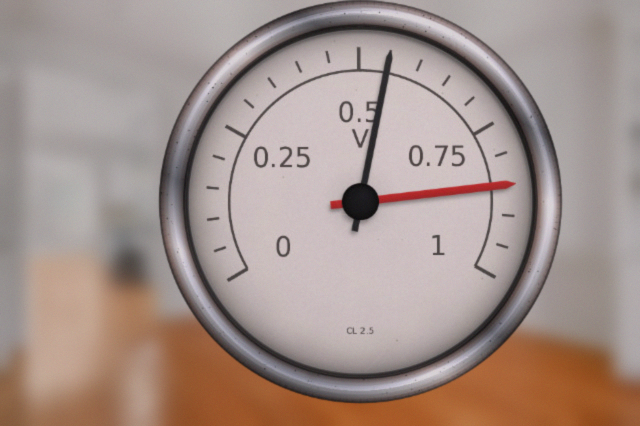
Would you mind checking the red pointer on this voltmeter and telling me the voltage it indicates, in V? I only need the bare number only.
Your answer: 0.85
